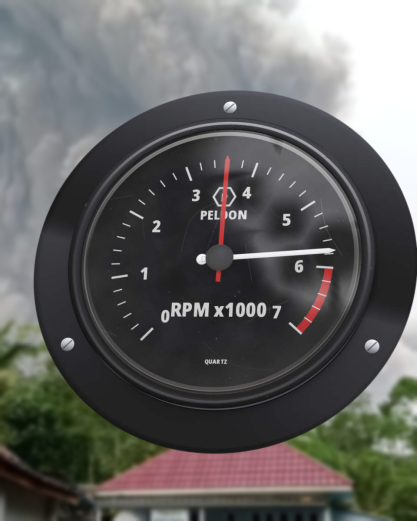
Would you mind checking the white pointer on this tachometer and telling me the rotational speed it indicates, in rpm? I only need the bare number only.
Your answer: 5800
